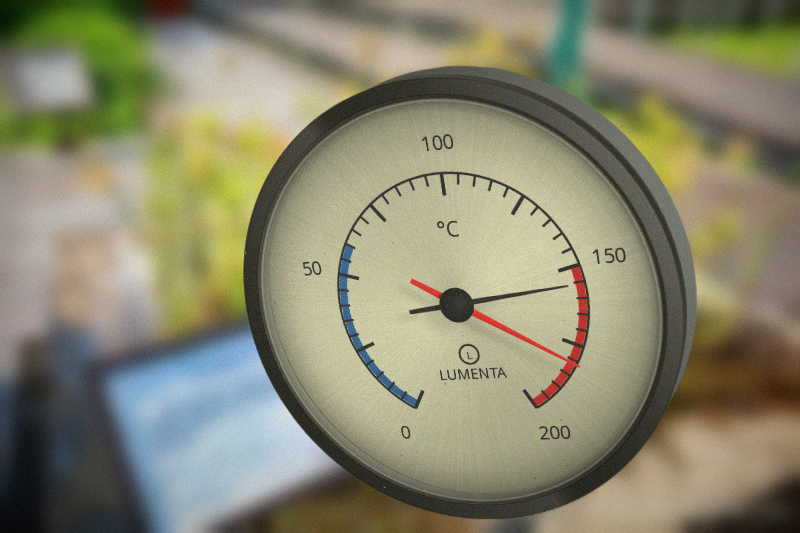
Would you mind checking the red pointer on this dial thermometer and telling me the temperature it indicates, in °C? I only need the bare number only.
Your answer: 180
